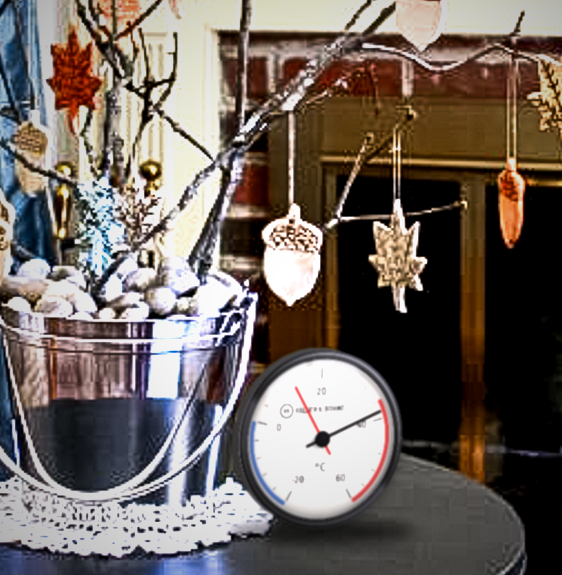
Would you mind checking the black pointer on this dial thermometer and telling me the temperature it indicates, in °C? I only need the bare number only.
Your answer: 38
